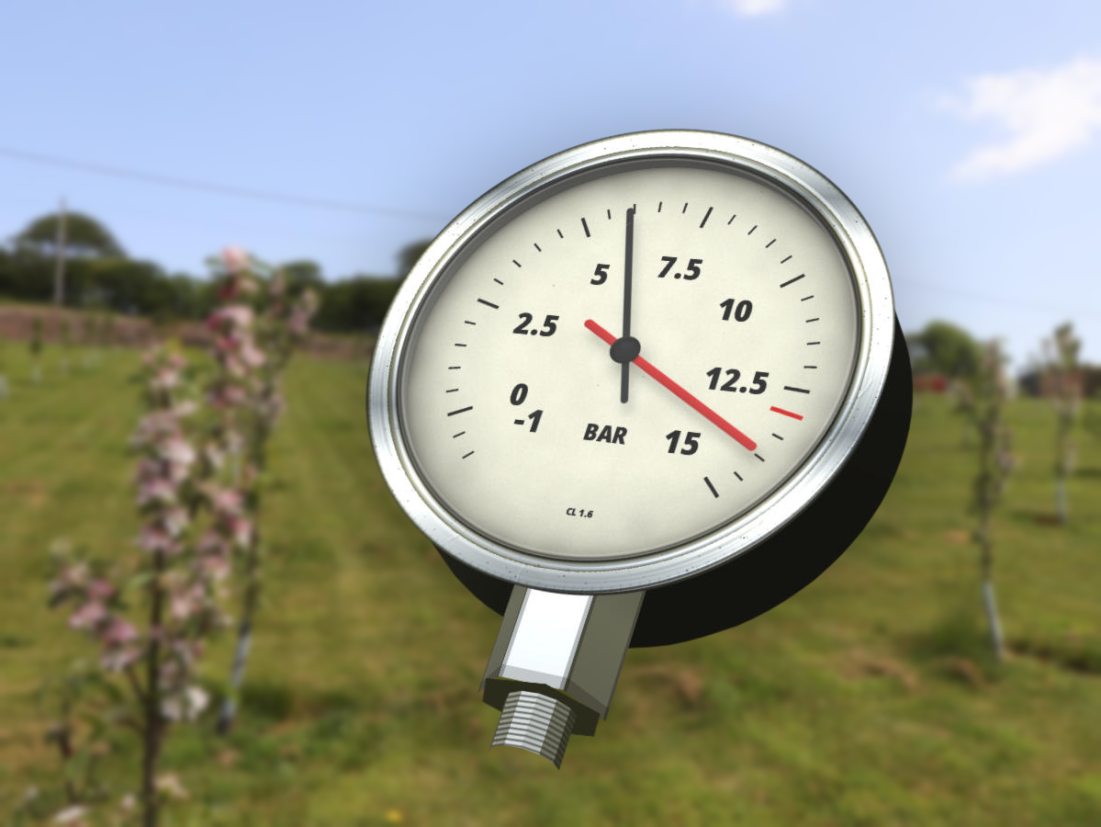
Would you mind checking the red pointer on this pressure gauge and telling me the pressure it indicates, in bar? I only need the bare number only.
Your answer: 14
